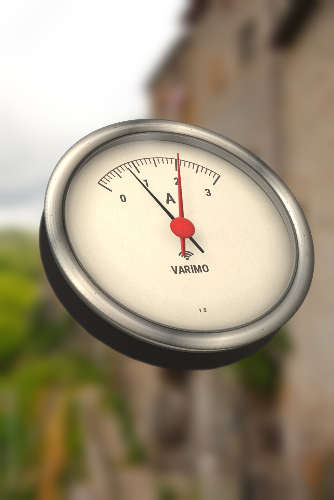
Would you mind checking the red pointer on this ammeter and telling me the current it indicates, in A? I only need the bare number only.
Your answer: 2
